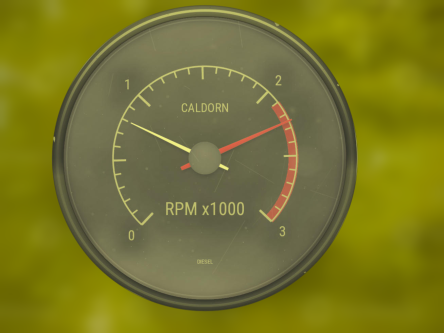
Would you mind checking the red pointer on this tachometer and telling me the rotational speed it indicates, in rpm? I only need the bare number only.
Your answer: 2250
